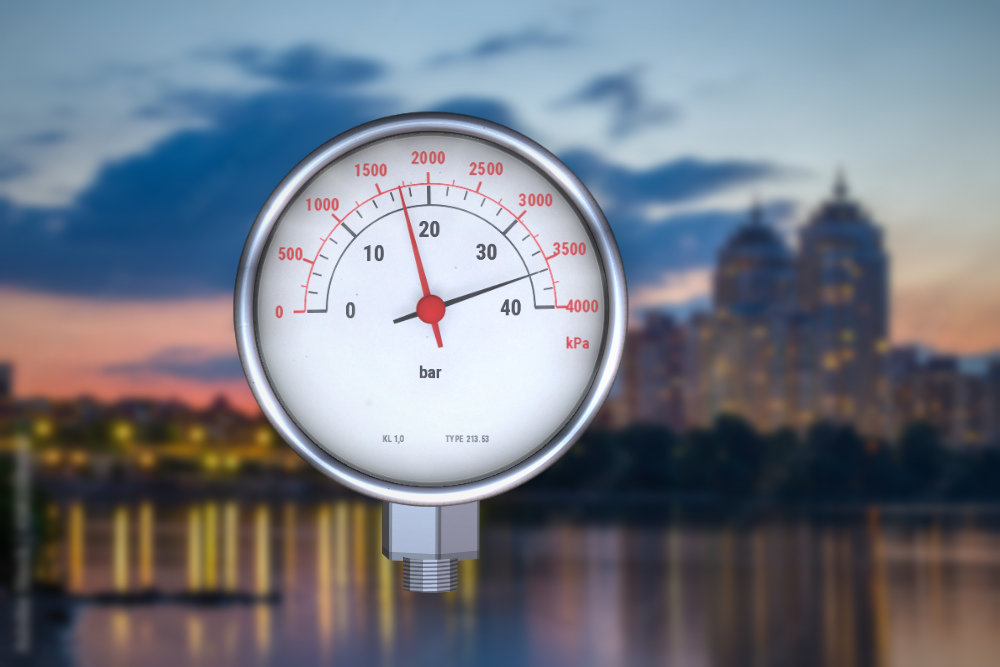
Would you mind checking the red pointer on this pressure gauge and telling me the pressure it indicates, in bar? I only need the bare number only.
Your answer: 17
